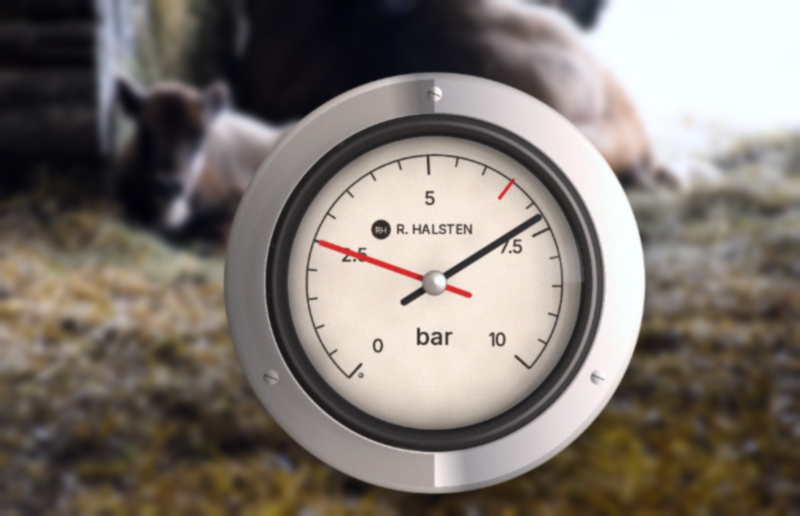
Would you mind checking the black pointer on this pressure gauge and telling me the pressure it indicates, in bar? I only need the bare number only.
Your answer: 7.25
